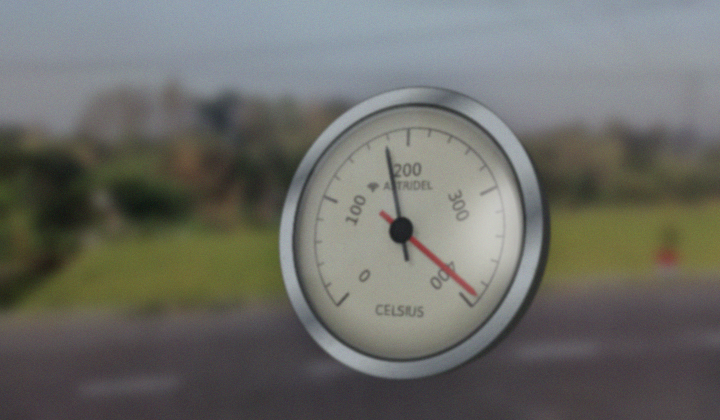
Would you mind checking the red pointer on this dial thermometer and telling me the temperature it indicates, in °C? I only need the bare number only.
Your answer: 390
